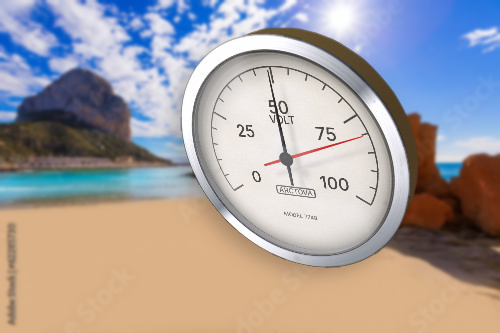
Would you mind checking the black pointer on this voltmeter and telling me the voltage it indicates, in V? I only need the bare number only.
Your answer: 50
